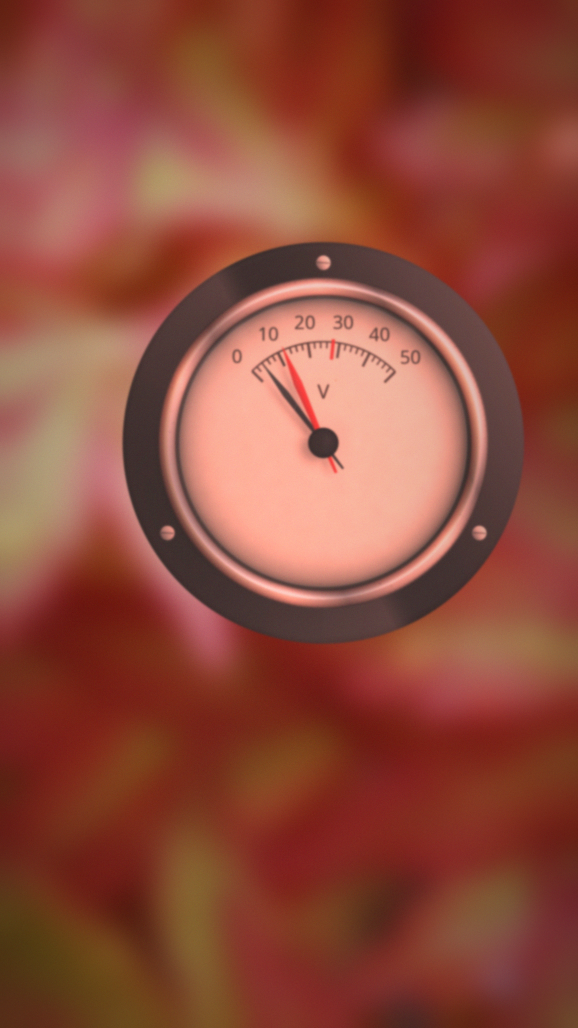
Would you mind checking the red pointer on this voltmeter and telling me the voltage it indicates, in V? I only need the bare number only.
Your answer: 12
